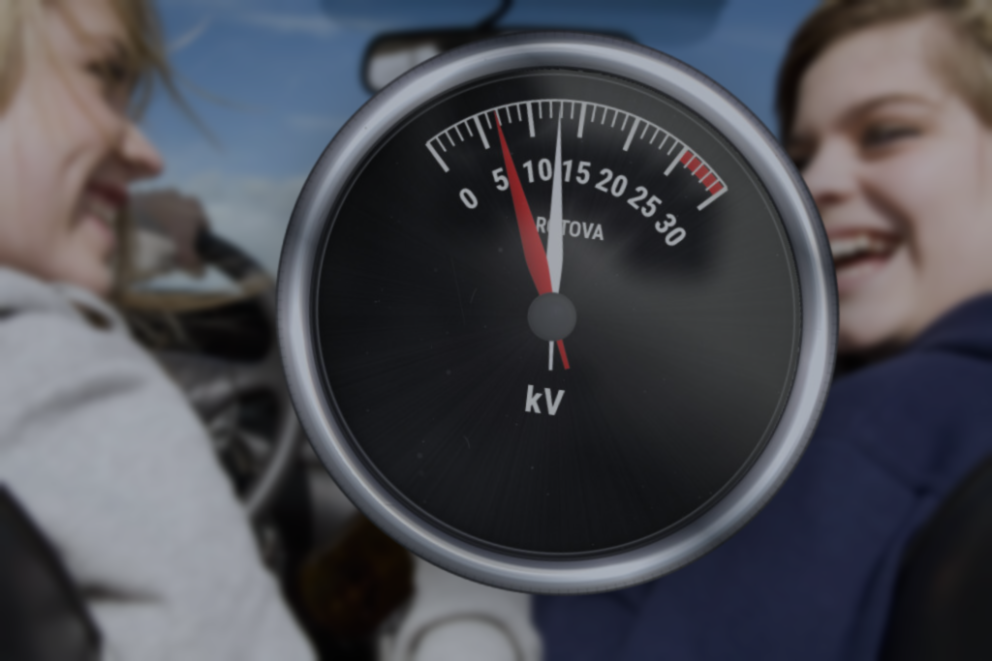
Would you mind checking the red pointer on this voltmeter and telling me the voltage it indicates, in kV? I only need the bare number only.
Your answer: 7
